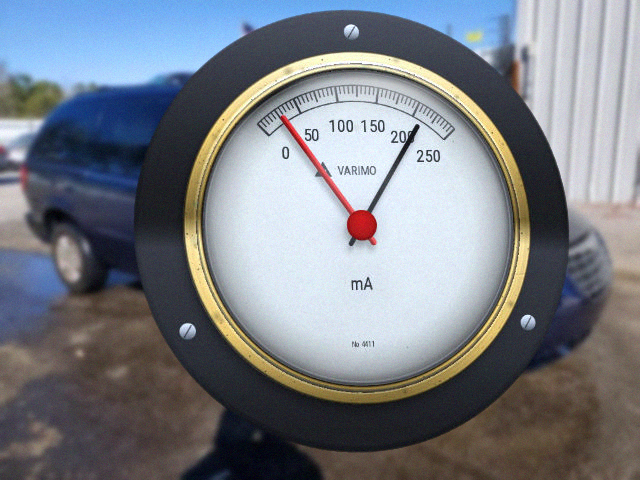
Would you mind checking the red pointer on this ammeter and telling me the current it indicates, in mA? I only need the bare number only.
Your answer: 25
